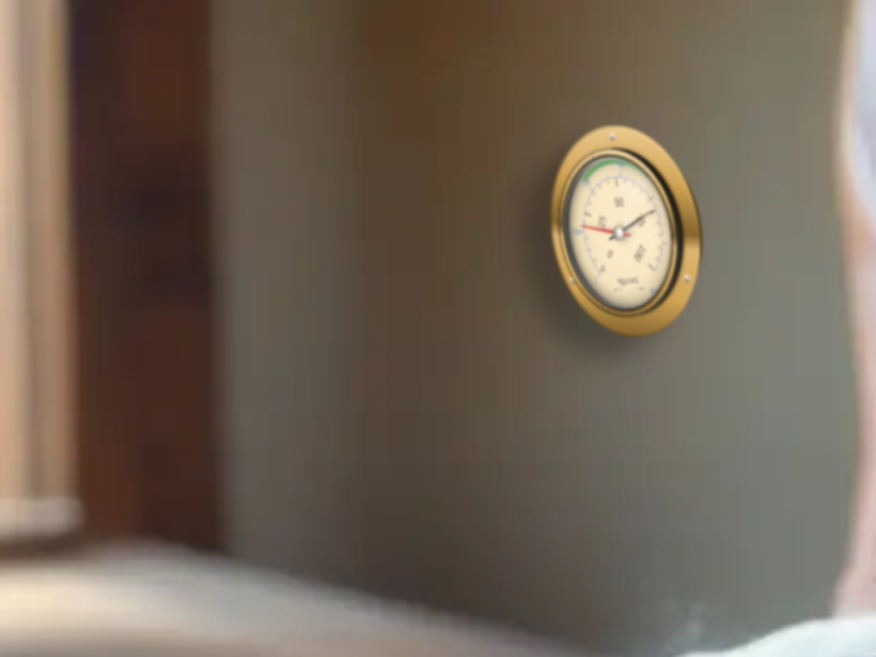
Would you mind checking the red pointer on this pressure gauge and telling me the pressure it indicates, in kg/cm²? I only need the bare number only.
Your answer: 20
